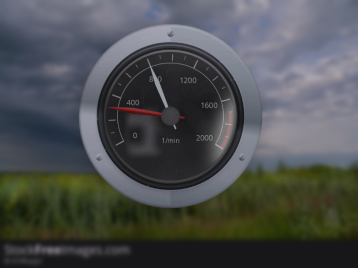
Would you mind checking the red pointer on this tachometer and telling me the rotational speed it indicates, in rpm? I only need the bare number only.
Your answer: 300
